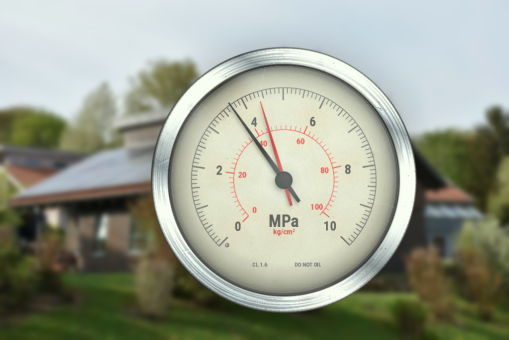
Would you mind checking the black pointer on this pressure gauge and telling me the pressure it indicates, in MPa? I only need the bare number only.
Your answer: 3.7
